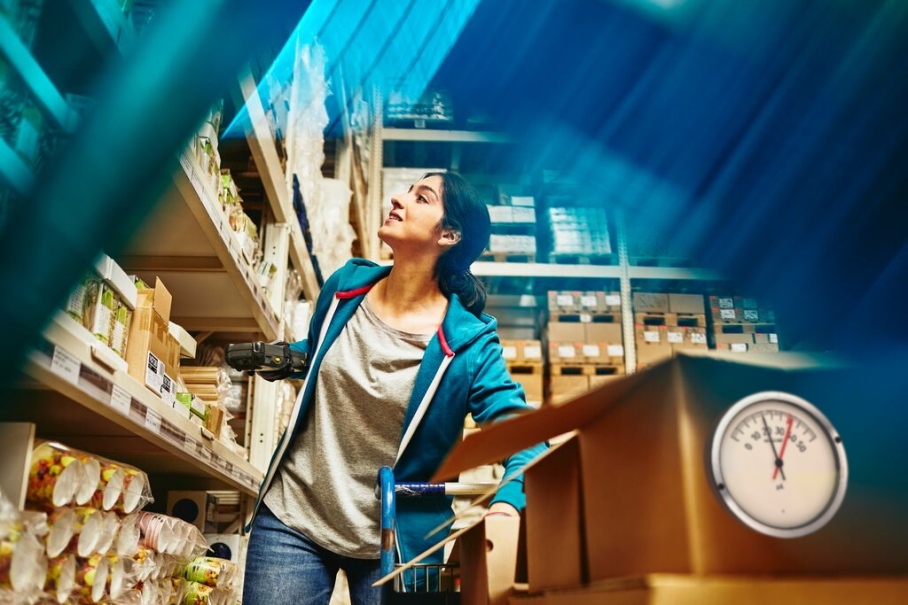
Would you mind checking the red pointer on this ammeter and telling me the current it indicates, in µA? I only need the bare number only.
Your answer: 35
